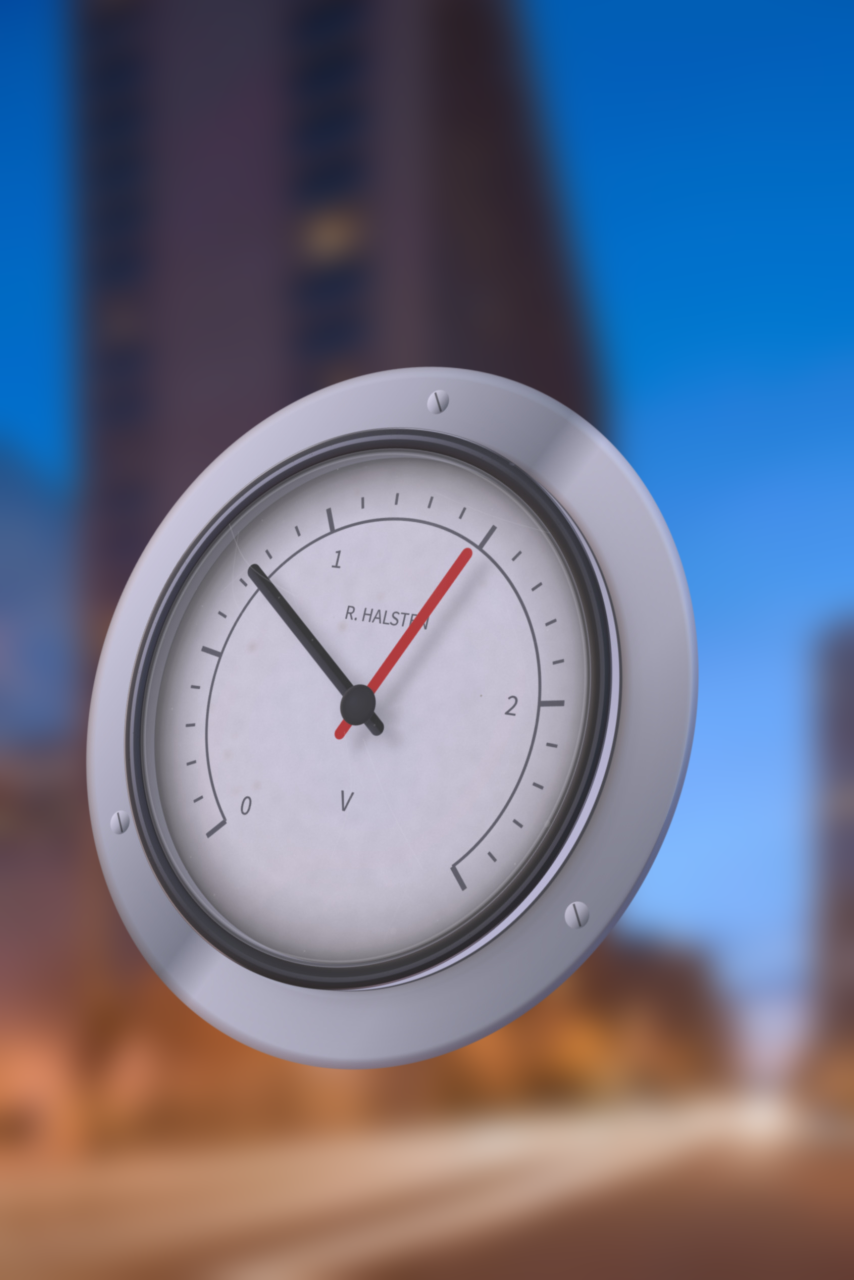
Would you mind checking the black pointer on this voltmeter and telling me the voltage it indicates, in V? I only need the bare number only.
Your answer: 0.75
